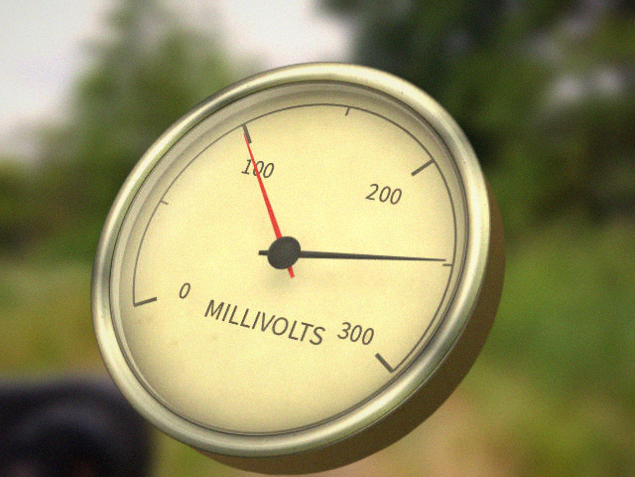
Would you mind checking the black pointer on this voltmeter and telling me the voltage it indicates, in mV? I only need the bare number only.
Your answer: 250
